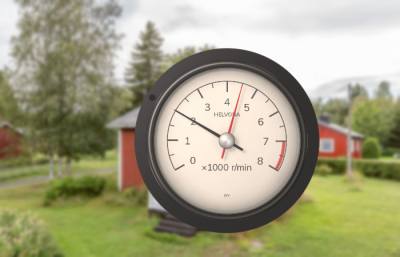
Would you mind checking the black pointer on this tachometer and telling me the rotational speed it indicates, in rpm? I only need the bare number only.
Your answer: 2000
